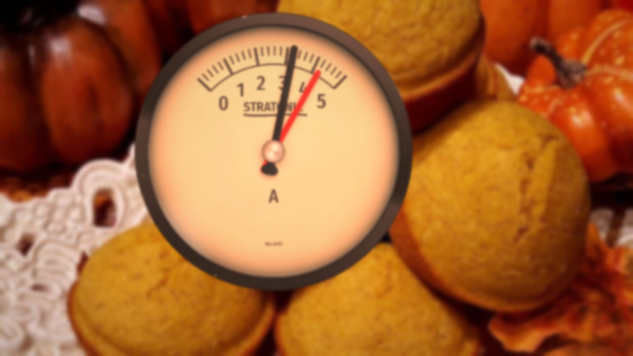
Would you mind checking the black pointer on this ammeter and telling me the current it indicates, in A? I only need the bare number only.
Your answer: 3.2
